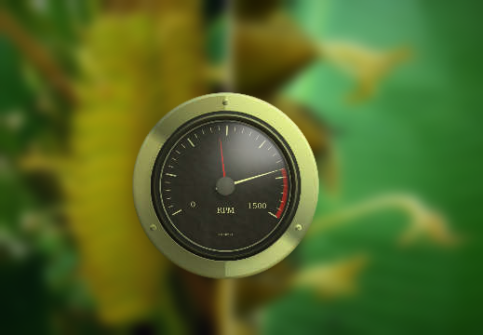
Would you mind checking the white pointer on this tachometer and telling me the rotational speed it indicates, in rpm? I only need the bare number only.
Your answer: 1200
